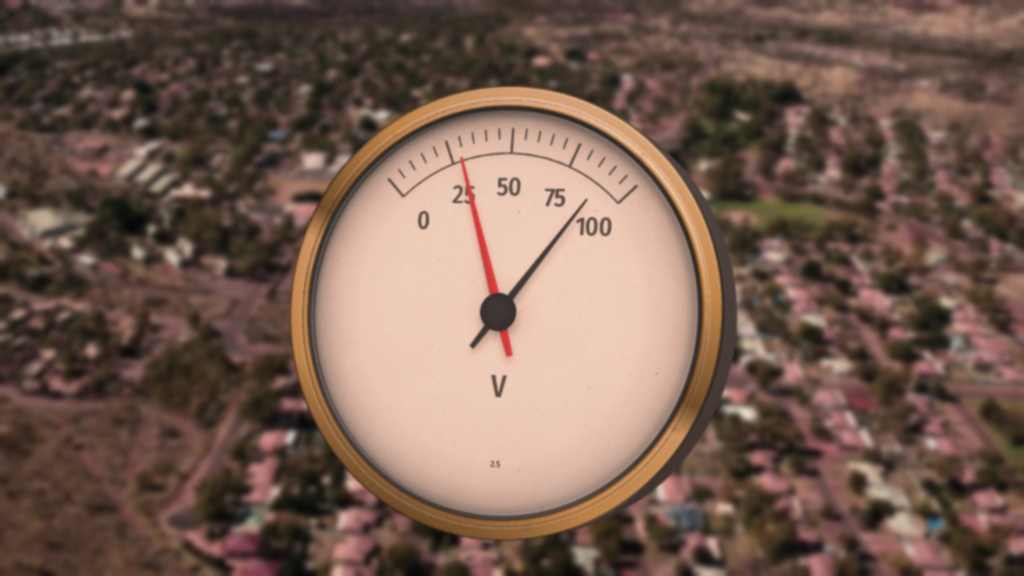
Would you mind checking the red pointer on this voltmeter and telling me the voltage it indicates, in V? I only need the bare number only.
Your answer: 30
